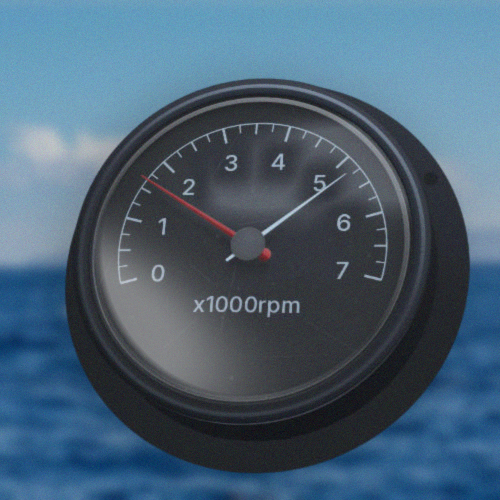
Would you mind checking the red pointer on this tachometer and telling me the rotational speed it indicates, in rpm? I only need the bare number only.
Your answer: 1625
